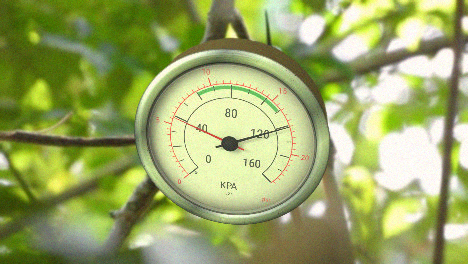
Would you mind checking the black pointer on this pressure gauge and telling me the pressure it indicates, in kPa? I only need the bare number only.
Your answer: 120
